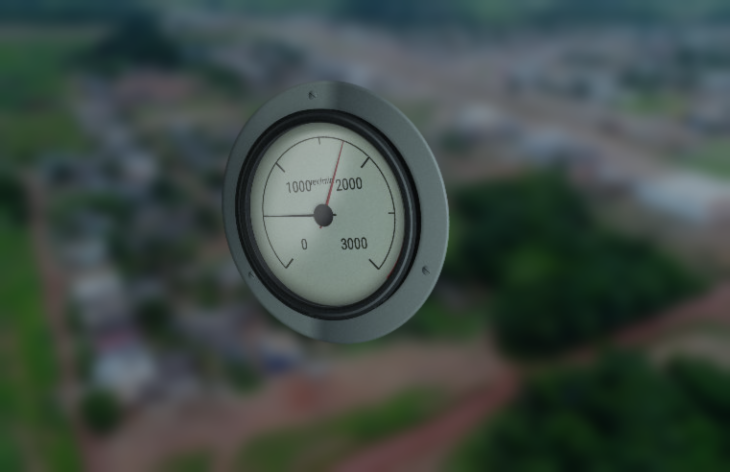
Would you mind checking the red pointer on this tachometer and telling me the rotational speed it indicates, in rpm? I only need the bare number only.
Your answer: 1750
